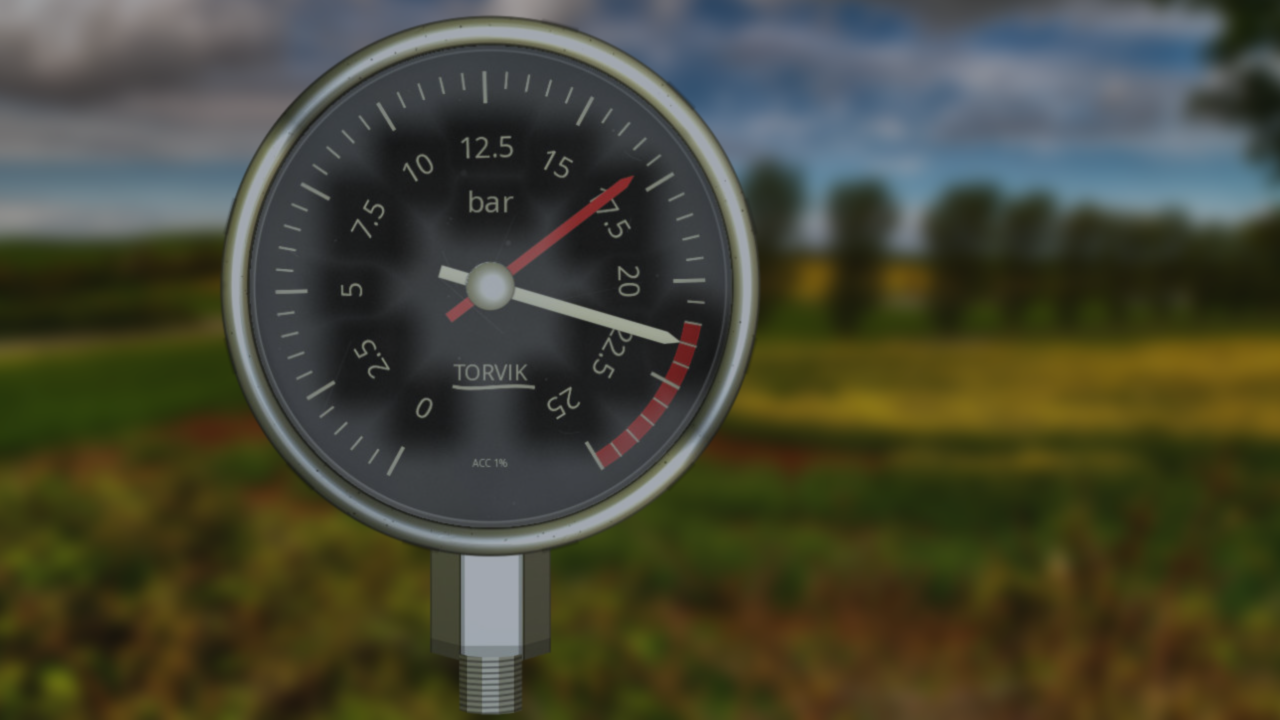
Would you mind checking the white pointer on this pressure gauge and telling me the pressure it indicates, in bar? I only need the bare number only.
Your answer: 21.5
